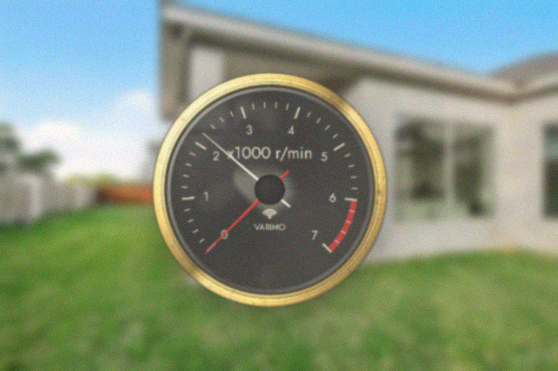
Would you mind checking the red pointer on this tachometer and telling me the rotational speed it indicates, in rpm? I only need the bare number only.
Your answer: 0
